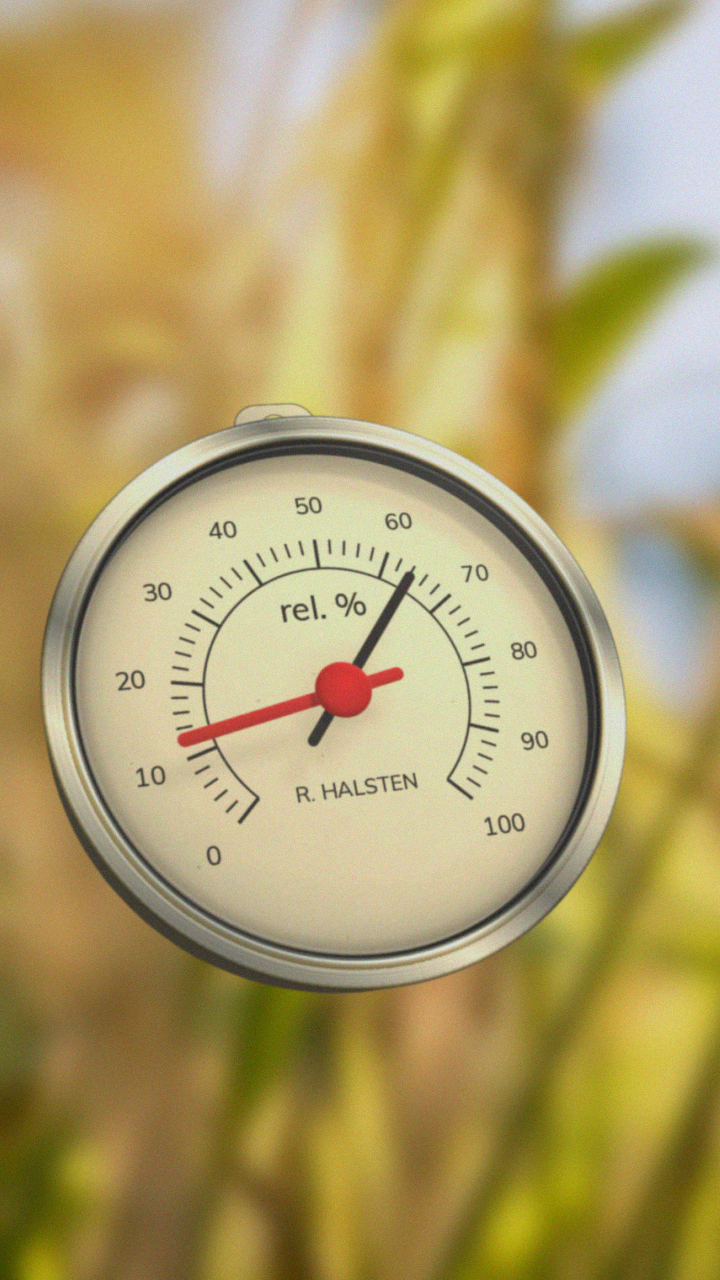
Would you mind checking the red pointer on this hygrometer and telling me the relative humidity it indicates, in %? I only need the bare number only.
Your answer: 12
